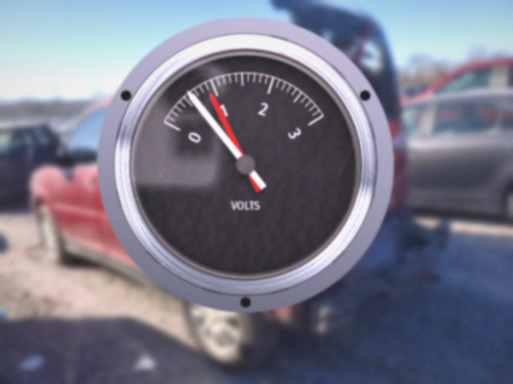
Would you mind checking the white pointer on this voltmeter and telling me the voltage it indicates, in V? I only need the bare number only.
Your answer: 0.6
